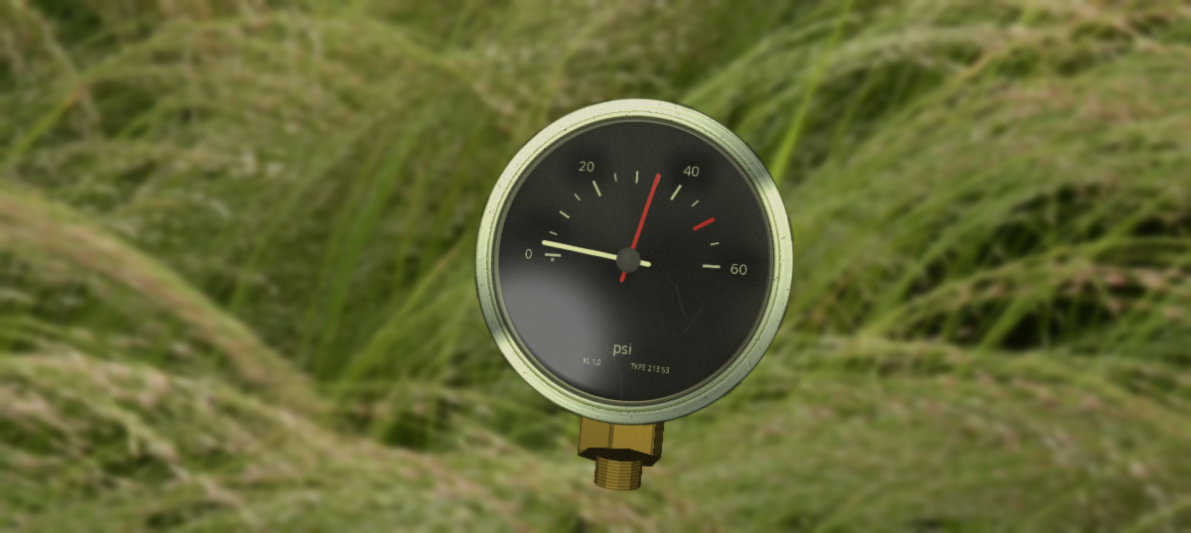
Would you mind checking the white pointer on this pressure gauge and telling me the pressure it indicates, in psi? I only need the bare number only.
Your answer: 2.5
